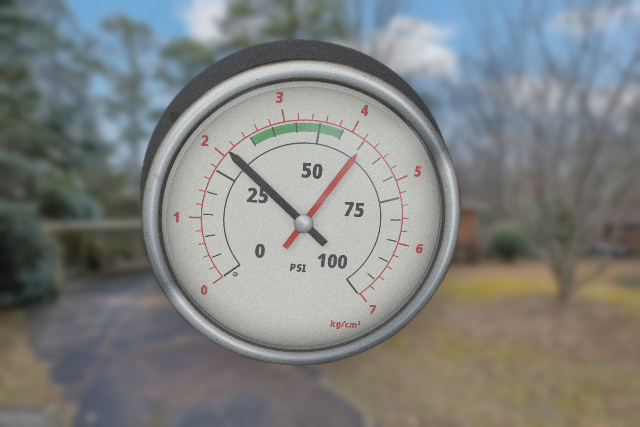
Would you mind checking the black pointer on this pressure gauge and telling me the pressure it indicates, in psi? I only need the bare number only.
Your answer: 30
